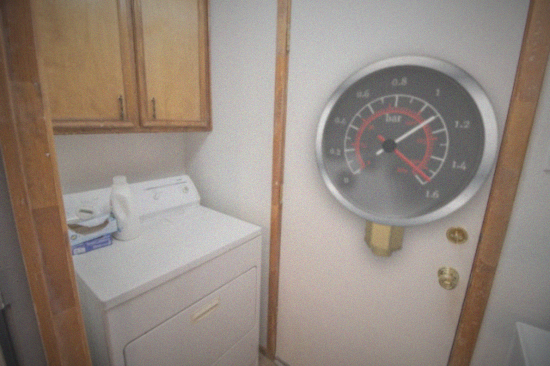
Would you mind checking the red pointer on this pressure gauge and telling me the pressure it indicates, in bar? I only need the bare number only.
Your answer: 1.55
